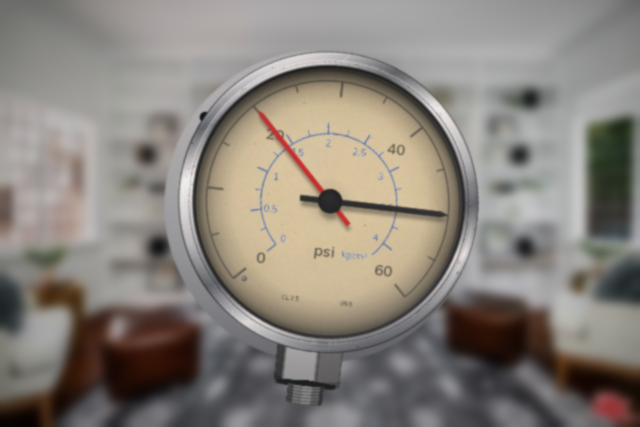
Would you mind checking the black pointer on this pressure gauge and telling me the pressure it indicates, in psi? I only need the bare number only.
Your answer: 50
